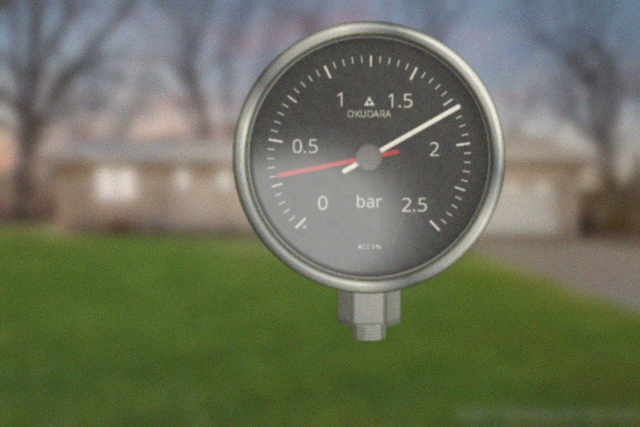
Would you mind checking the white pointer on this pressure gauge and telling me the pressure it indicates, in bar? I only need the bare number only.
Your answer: 1.8
